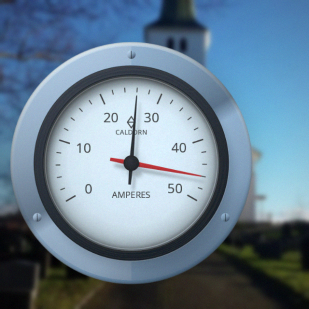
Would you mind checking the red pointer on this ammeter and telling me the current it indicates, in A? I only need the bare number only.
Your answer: 46
